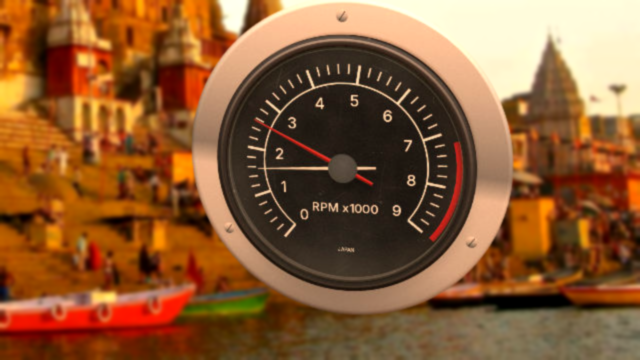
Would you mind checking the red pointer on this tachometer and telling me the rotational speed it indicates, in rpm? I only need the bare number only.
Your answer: 2600
